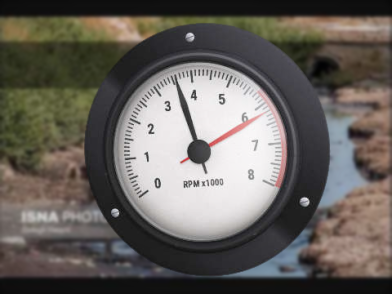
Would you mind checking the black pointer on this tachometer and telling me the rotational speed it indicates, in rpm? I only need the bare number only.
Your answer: 3600
